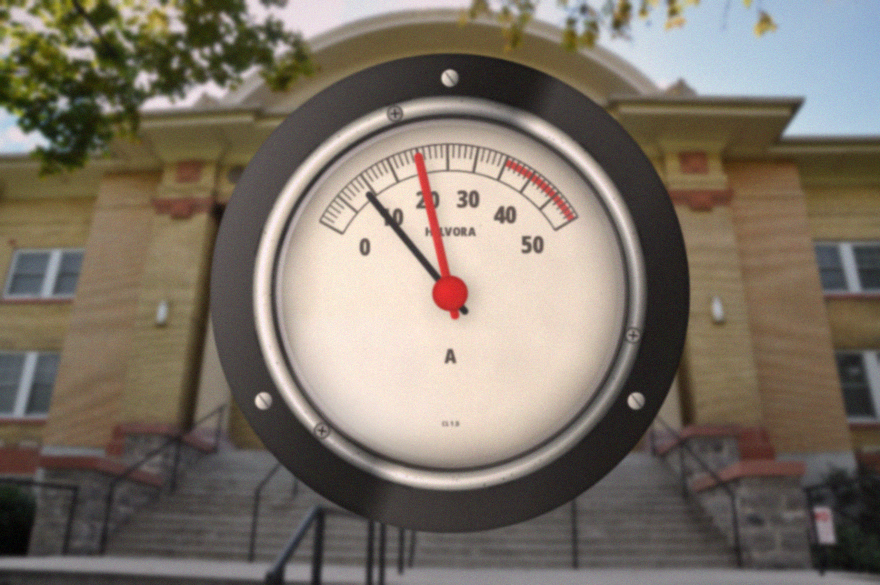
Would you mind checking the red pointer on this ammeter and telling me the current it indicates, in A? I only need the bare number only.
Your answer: 20
